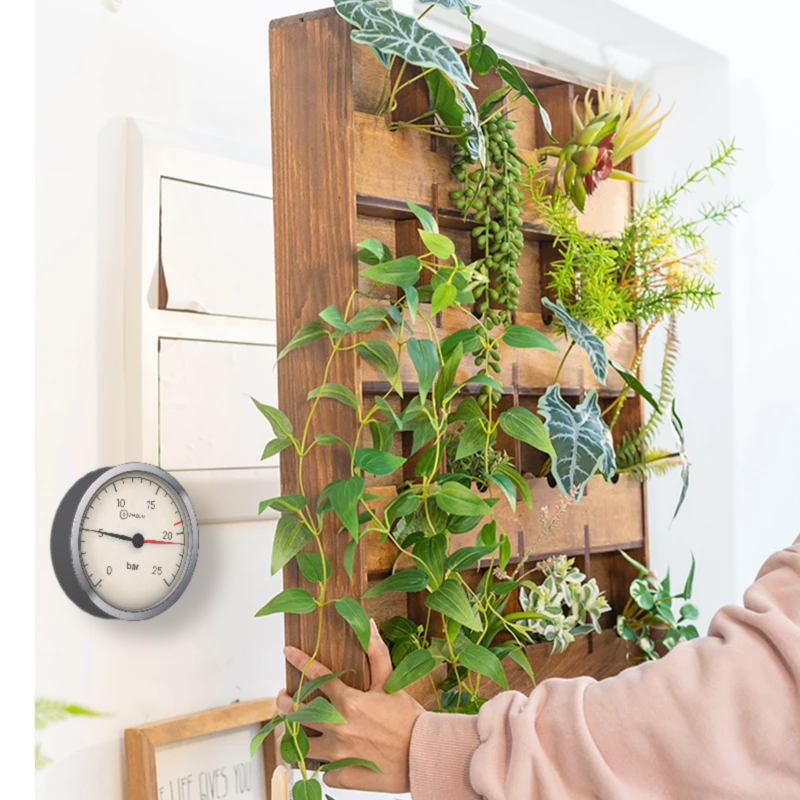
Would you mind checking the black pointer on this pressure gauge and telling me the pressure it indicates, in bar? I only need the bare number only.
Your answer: 5
